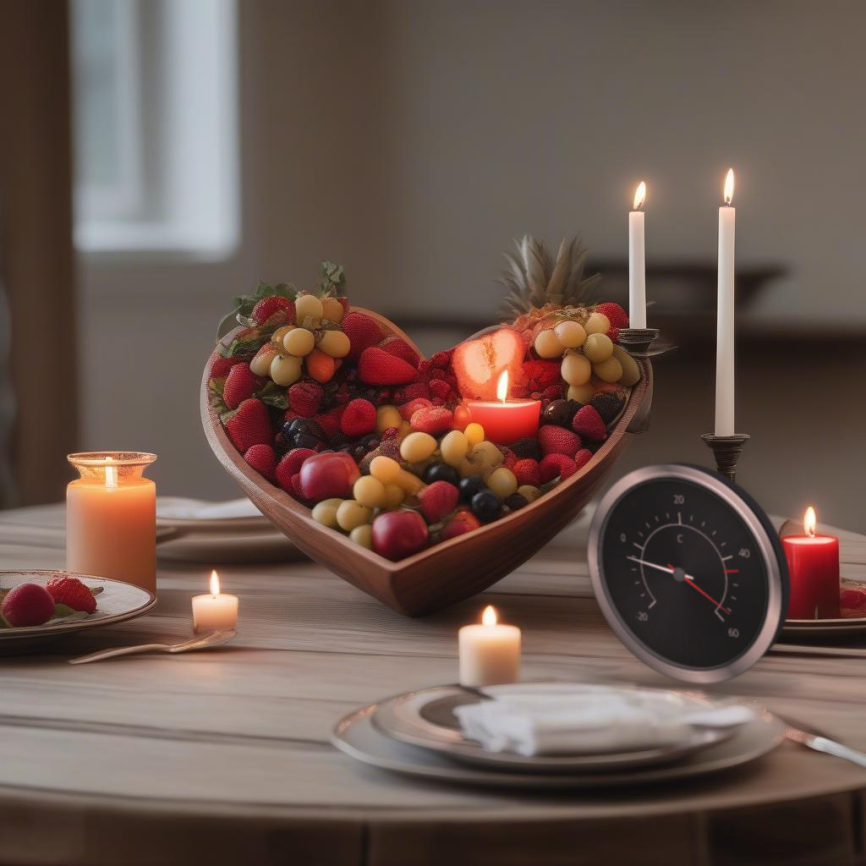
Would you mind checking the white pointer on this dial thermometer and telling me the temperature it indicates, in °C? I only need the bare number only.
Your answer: -4
